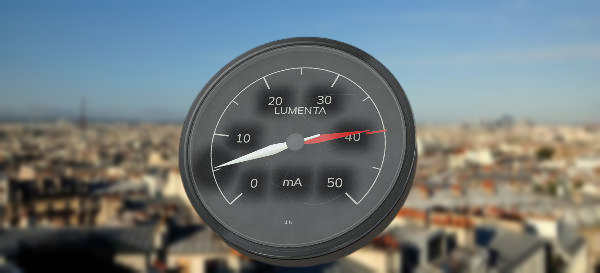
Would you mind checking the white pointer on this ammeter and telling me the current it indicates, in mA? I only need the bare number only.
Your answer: 5
